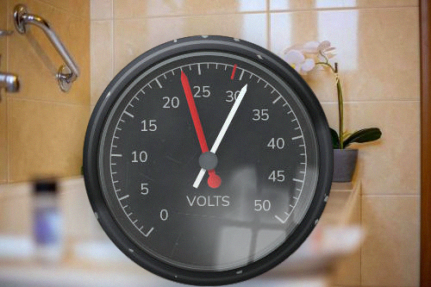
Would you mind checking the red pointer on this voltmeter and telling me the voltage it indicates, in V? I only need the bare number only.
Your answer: 23
